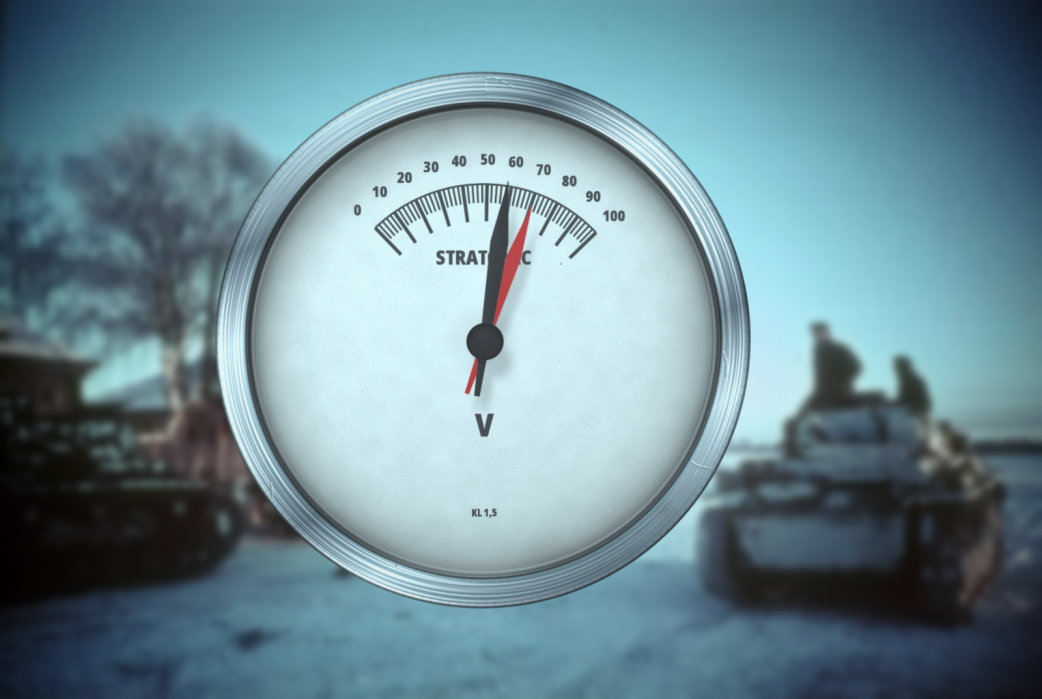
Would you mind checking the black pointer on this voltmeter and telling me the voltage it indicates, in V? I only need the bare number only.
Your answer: 58
